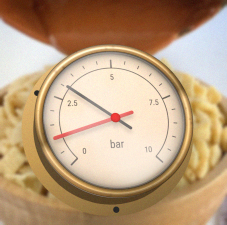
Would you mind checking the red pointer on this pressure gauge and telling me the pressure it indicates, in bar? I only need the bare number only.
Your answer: 1
